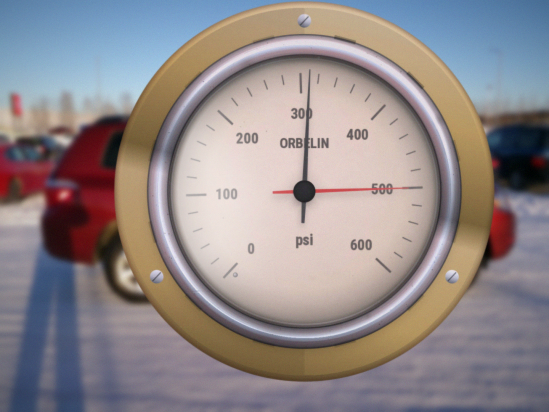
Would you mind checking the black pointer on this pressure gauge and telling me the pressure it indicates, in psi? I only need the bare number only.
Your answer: 310
